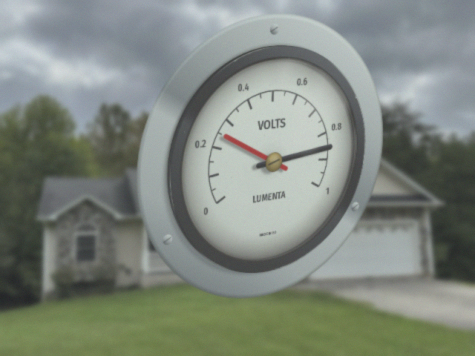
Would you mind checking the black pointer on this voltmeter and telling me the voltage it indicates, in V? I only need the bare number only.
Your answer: 0.85
